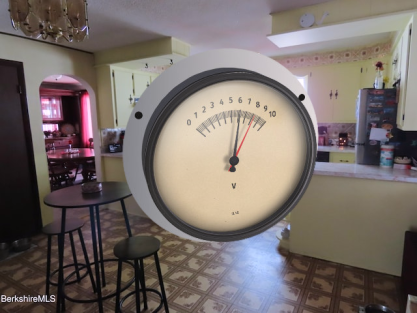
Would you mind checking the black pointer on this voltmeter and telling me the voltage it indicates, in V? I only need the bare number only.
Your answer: 6
